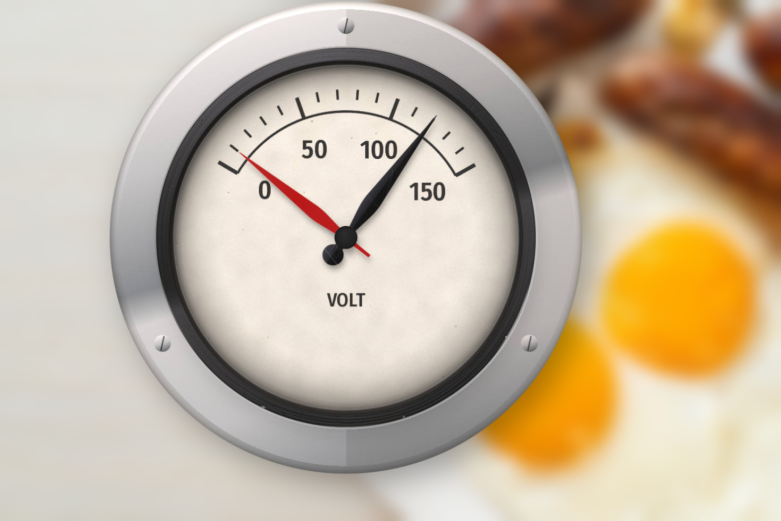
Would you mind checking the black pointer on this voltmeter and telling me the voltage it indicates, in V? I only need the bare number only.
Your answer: 120
